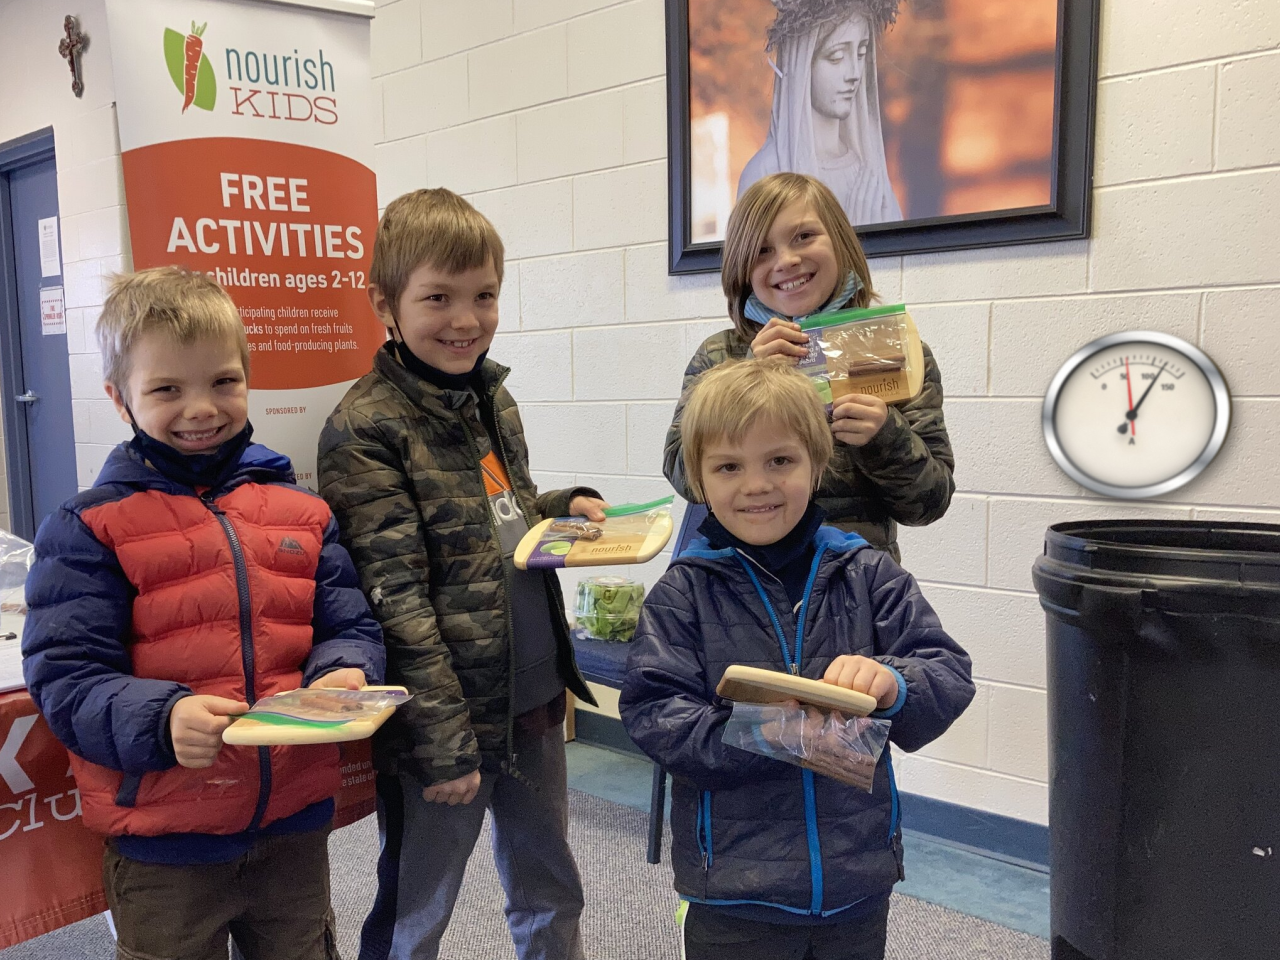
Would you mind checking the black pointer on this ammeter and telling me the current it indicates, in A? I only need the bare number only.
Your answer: 120
